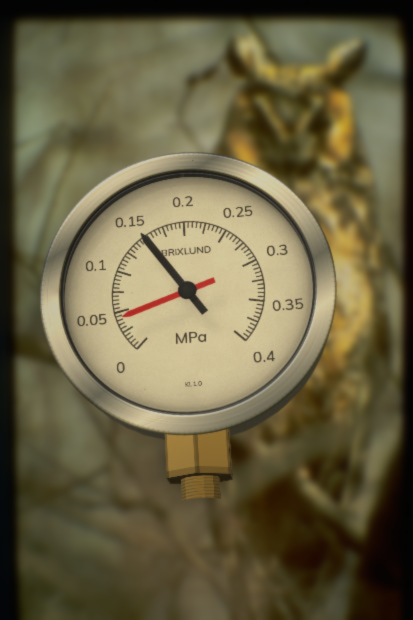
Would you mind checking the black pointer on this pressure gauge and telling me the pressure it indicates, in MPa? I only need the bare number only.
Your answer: 0.15
